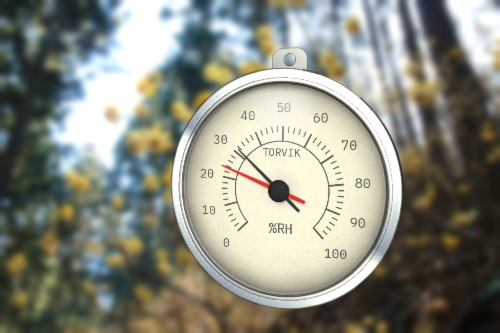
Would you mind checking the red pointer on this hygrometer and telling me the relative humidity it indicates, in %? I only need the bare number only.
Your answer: 24
